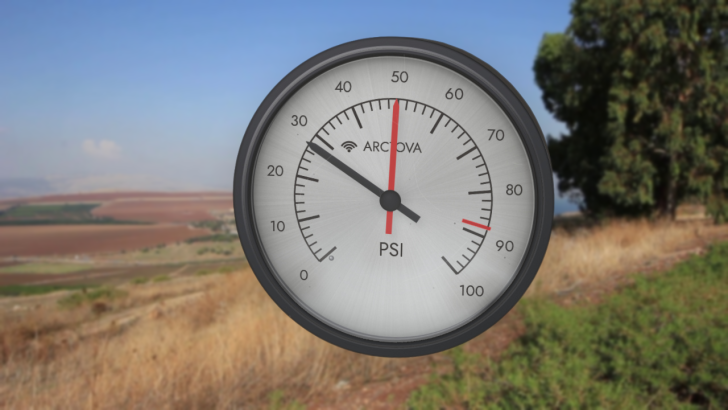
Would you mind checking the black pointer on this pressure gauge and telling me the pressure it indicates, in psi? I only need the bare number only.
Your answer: 28
